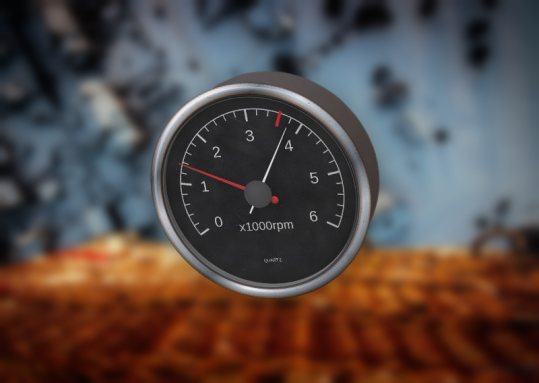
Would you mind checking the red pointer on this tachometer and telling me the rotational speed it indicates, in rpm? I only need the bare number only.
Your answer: 1400
